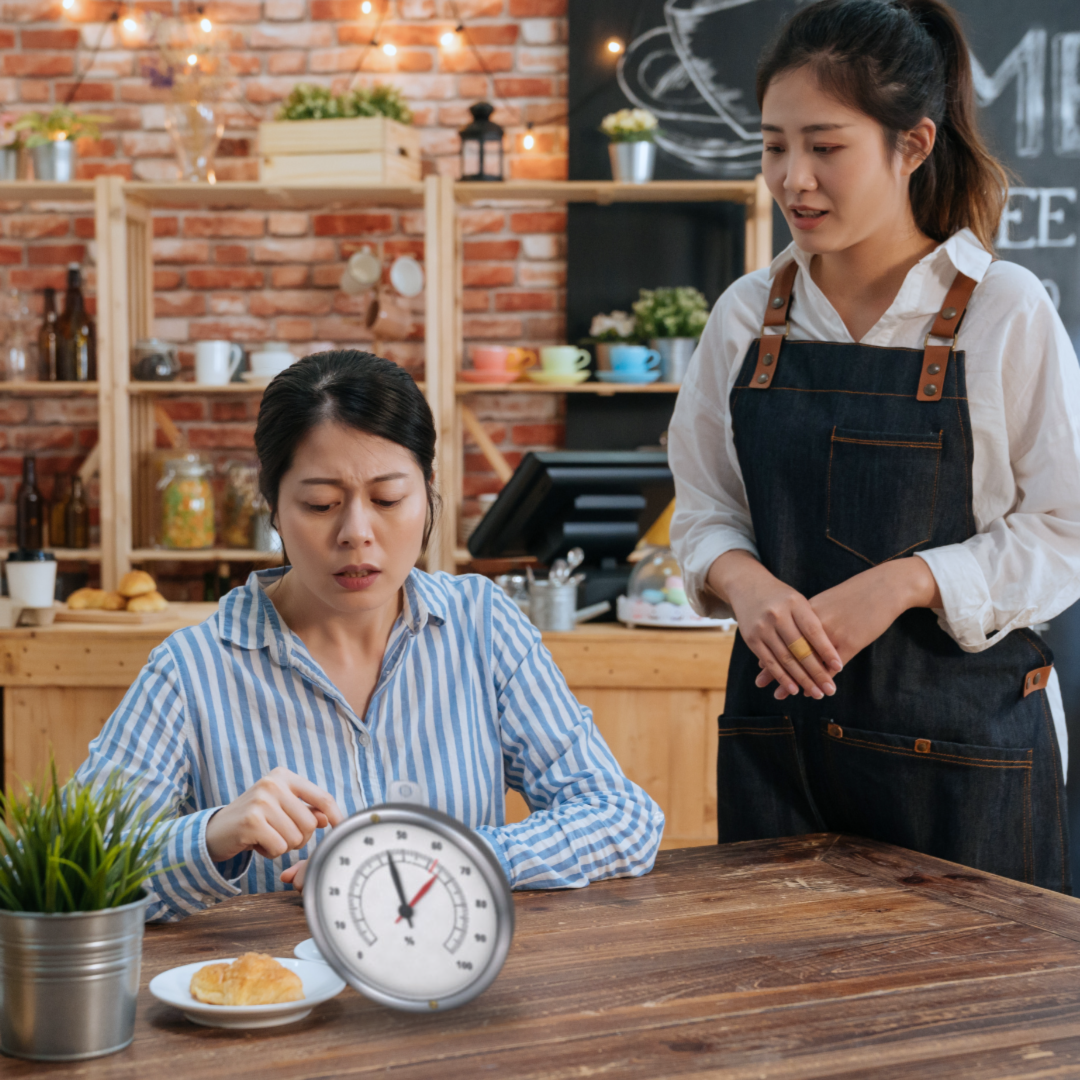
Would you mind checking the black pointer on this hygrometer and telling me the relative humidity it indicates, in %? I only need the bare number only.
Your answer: 45
